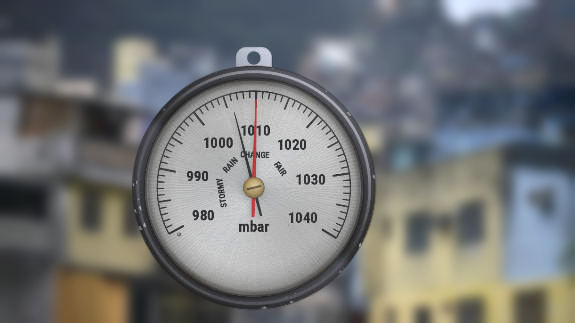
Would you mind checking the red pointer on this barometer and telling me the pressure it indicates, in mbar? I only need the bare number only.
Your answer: 1010
